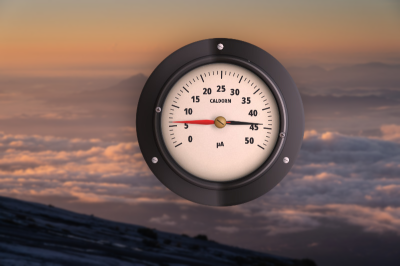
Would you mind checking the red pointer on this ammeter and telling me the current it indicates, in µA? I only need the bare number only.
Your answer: 6
